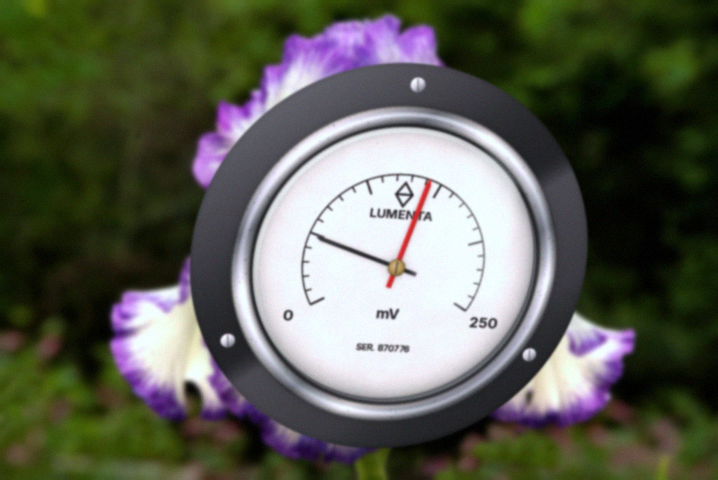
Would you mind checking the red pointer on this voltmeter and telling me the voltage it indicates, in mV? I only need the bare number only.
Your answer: 140
